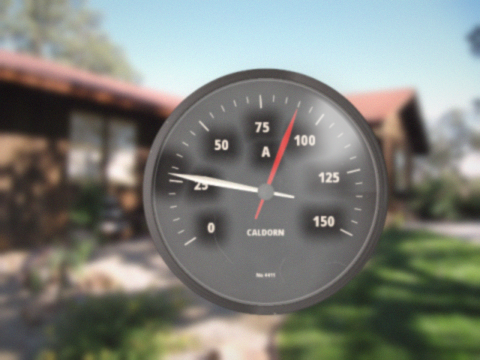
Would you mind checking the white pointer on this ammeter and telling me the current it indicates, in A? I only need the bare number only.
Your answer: 27.5
